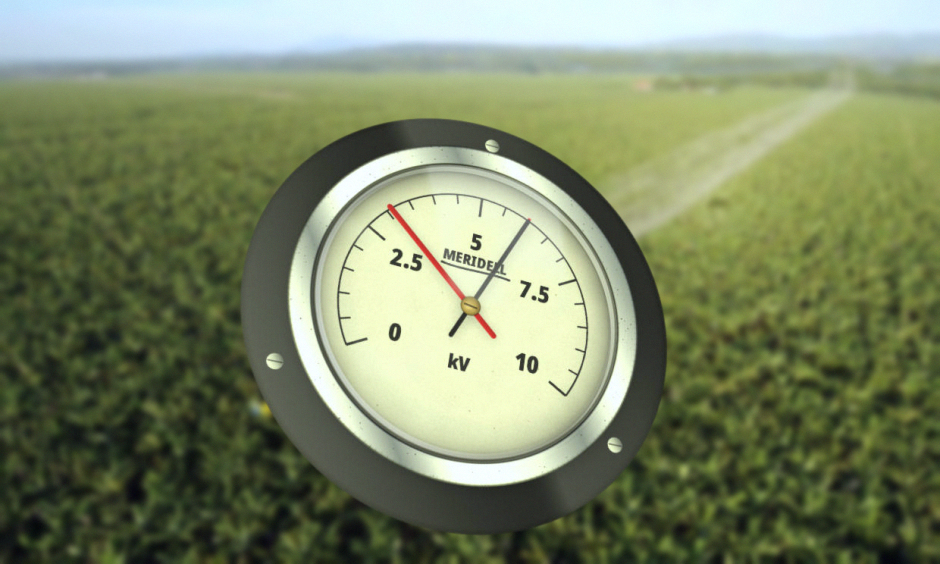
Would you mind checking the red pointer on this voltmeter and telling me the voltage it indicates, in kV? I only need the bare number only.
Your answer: 3
